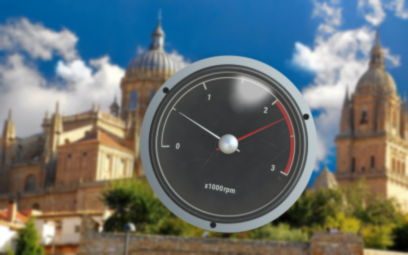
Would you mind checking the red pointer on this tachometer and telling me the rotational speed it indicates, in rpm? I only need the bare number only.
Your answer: 2250
